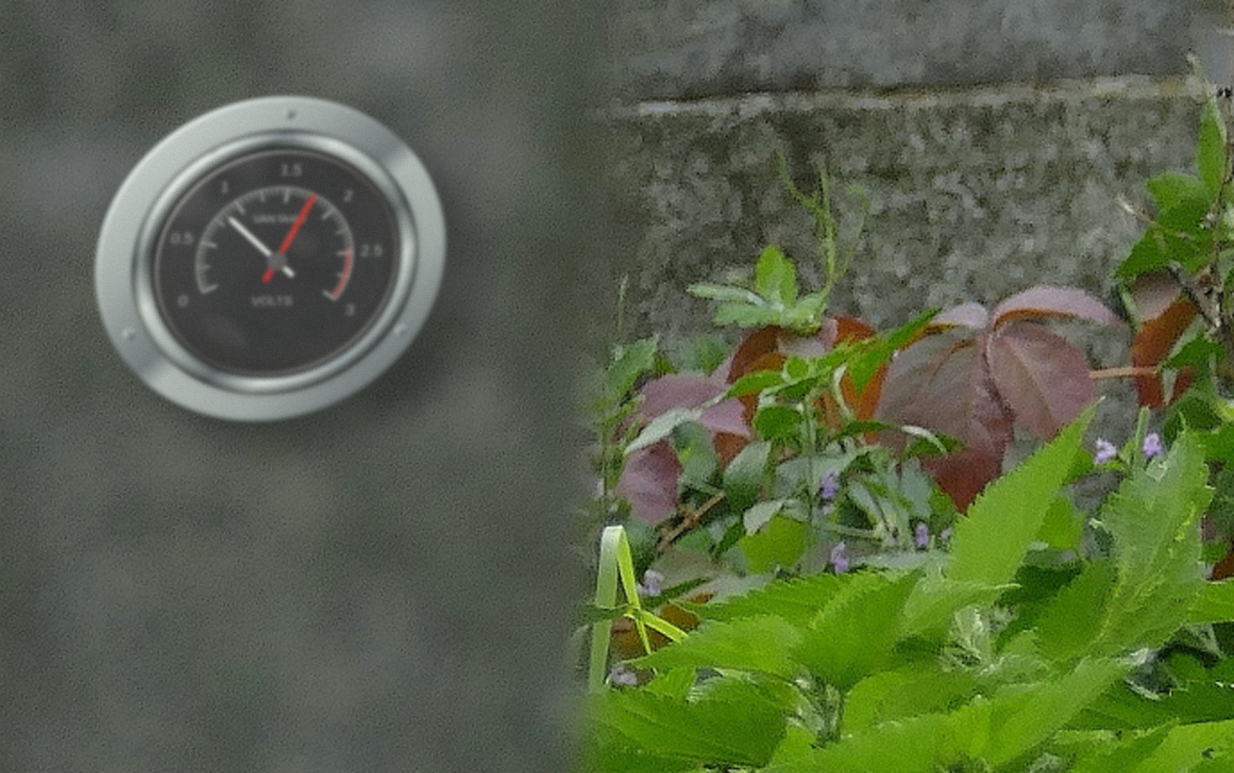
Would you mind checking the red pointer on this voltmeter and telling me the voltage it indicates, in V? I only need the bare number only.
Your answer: 1.75
